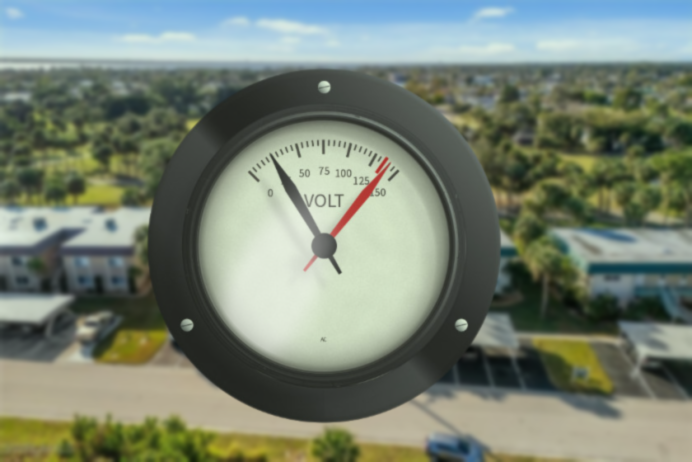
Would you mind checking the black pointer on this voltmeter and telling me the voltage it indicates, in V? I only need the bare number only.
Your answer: 25
